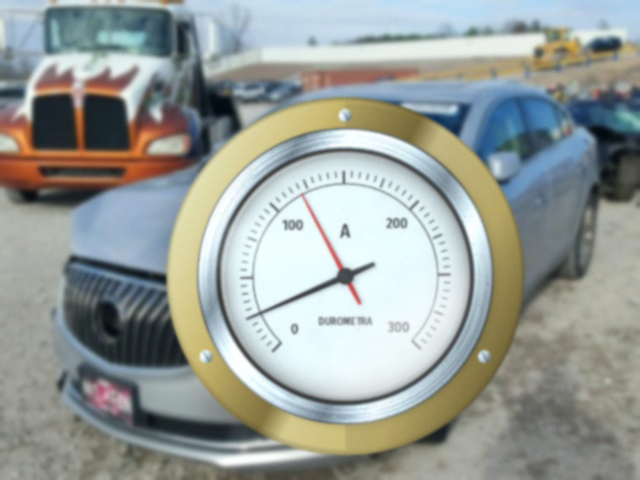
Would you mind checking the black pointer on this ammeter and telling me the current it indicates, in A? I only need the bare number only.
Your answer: 25
